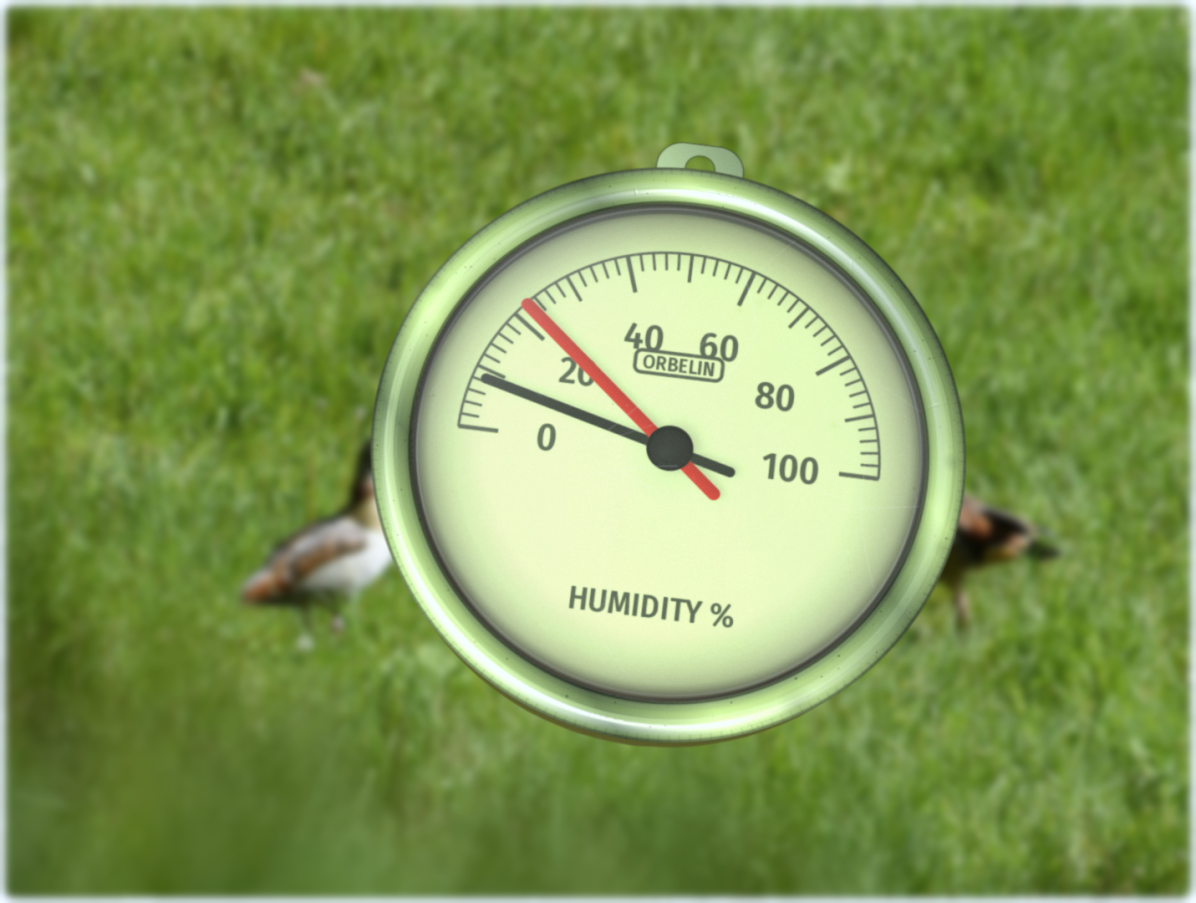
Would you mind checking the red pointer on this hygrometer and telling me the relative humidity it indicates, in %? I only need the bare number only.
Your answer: 22
